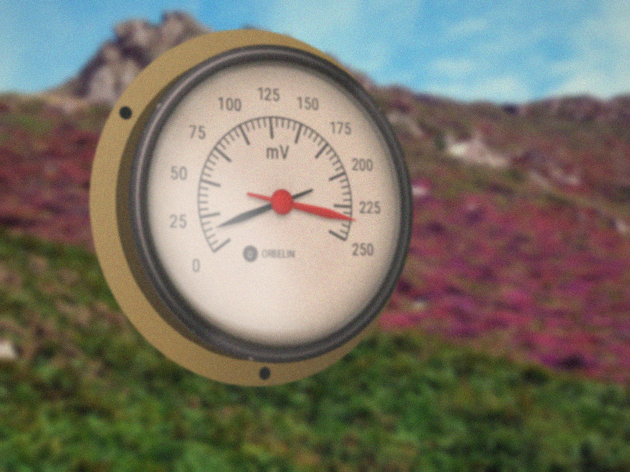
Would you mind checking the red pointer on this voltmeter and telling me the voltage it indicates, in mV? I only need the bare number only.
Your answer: 235
